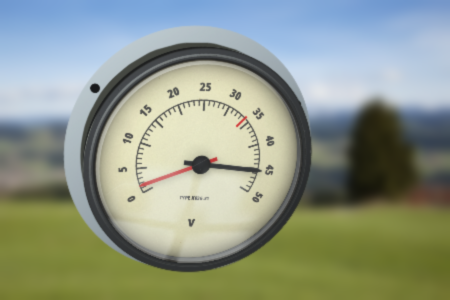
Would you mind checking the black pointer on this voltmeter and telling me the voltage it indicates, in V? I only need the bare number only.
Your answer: 45
